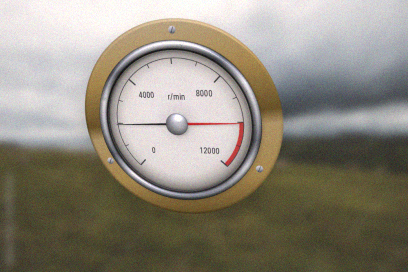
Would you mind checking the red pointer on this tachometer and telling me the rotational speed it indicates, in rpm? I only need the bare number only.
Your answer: 10000
